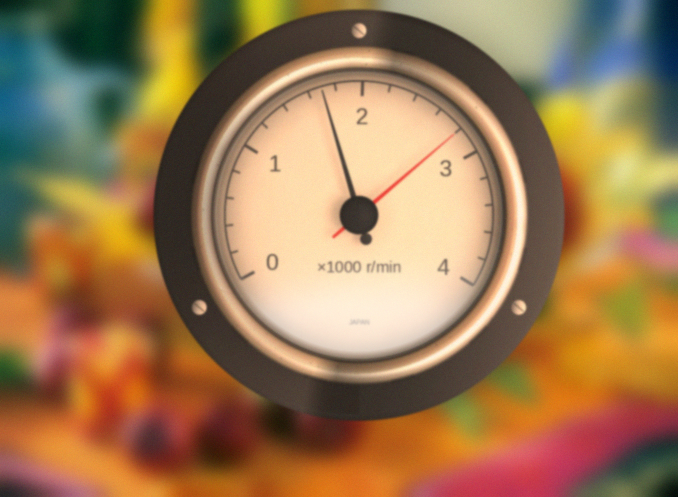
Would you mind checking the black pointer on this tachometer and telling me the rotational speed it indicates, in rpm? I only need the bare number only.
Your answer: 1700
